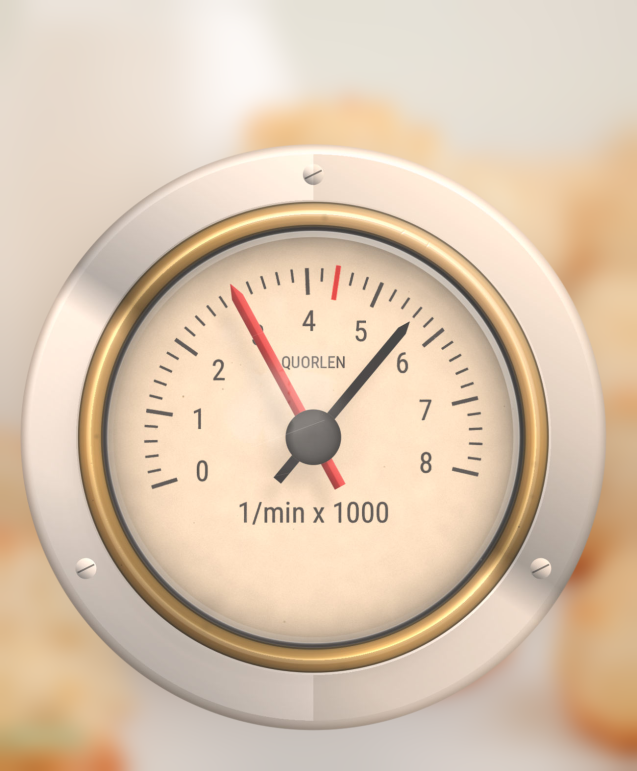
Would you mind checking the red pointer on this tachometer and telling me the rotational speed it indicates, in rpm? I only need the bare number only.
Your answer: 3000
